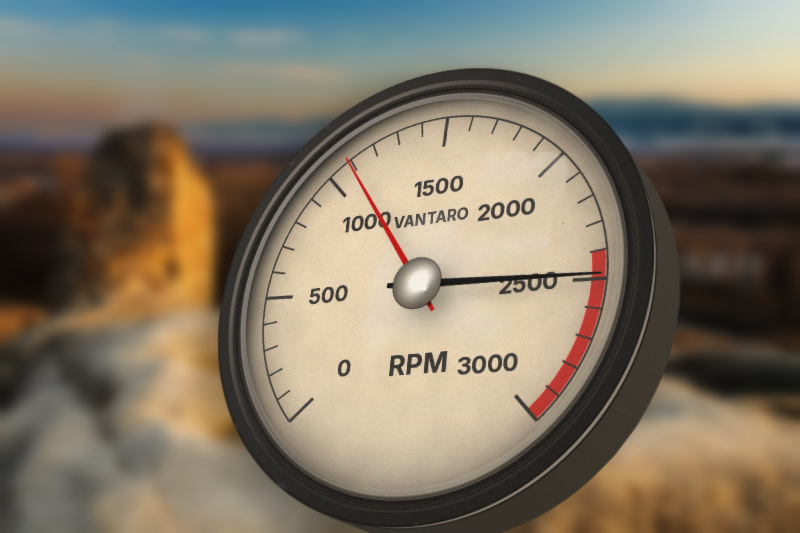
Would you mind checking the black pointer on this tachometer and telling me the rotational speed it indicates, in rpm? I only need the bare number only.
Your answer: 2500
